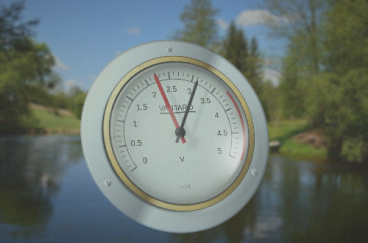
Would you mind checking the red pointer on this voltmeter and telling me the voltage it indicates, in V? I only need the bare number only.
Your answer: 2.2
